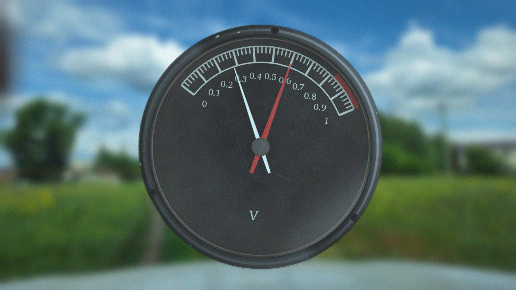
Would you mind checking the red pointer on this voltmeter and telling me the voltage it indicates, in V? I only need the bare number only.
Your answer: 0.6
